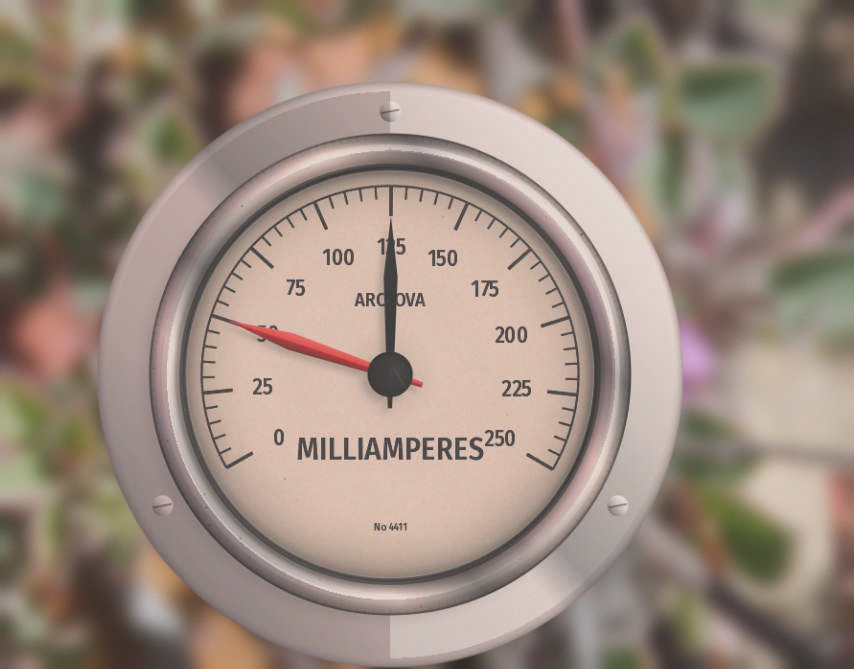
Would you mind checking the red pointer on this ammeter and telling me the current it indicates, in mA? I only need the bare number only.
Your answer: 50
